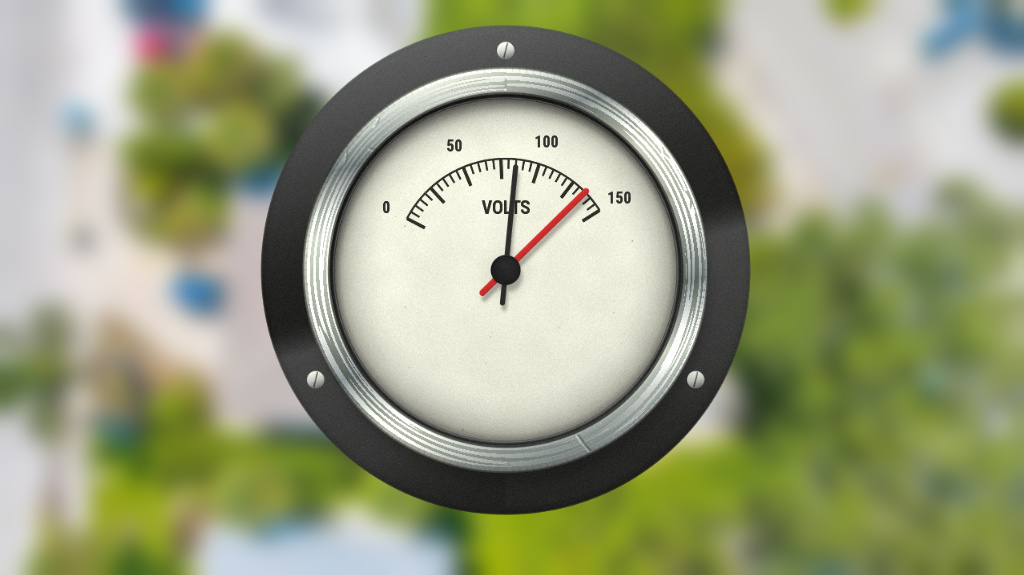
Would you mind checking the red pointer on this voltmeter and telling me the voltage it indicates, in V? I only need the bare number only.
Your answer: 135
